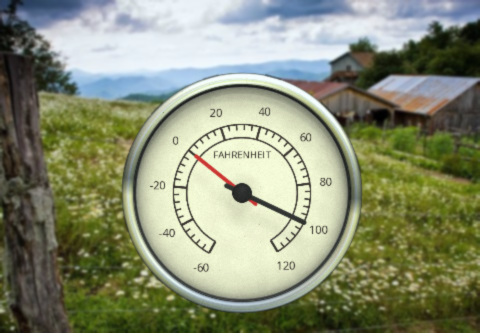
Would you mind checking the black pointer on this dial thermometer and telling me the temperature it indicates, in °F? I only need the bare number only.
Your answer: 100
